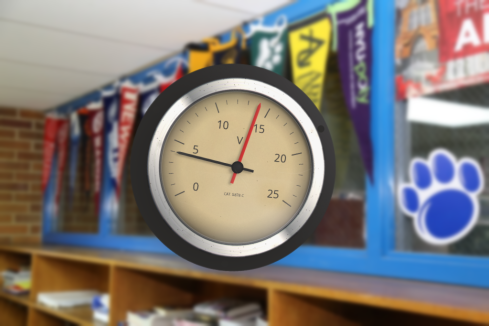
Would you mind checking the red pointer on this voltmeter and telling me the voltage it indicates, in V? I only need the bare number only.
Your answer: 14
